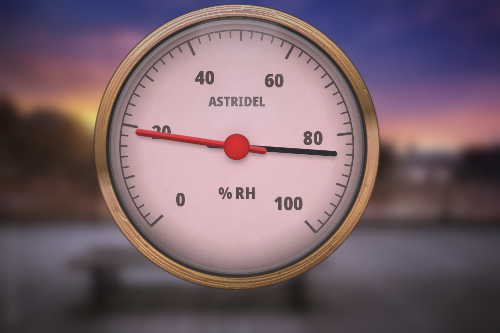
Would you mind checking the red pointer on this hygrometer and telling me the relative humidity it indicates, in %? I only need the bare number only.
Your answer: 19
